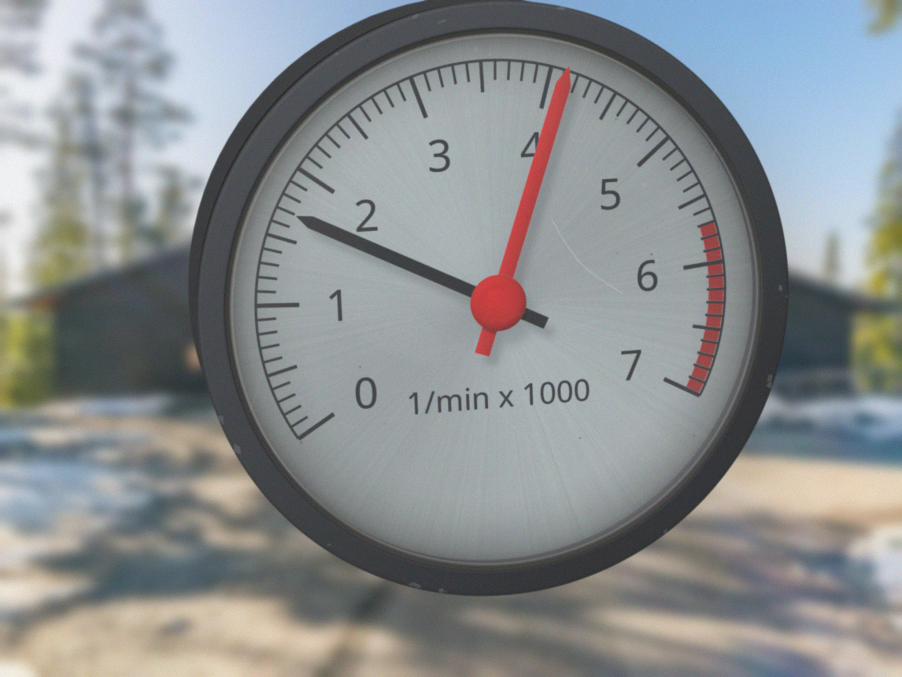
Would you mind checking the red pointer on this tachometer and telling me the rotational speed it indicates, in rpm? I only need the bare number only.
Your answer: 4100
